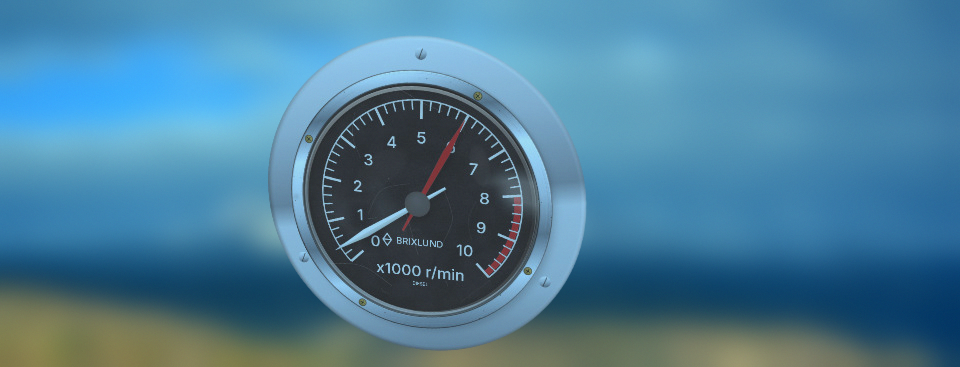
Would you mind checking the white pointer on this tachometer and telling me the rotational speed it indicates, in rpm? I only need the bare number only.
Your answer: 400
